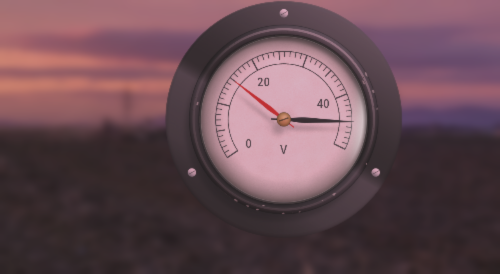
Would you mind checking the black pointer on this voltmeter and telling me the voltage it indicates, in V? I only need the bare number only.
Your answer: 45
